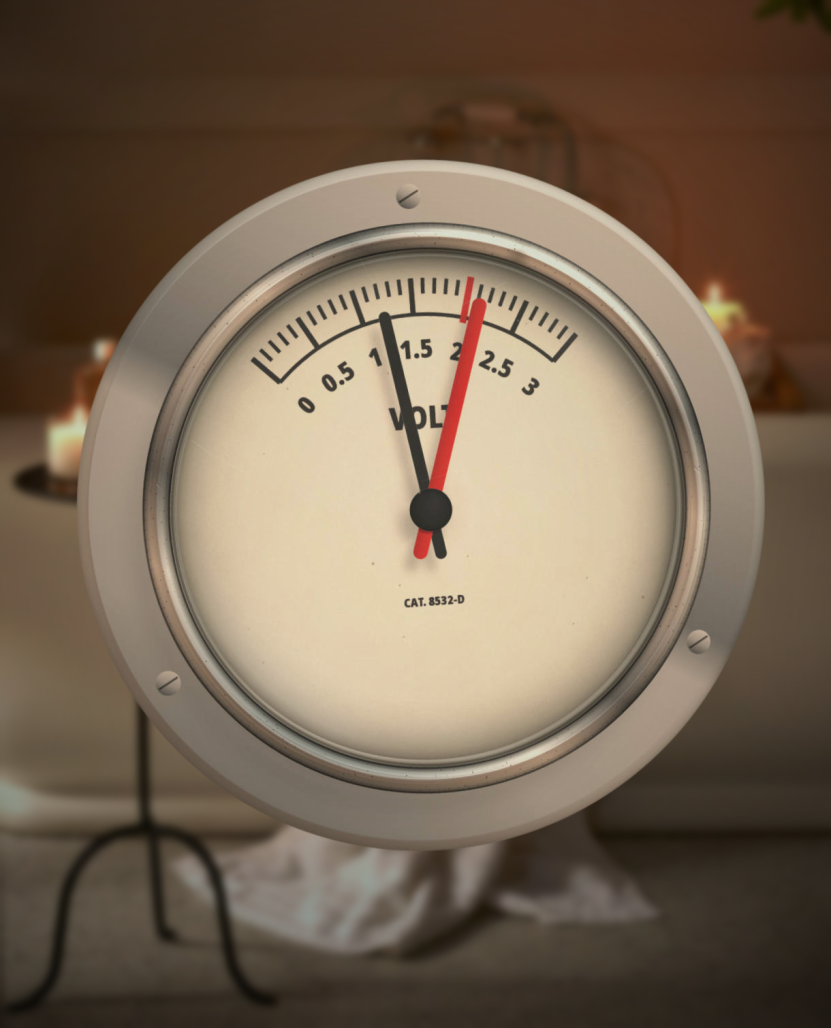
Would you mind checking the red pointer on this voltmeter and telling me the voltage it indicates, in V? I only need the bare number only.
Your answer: 2.1
